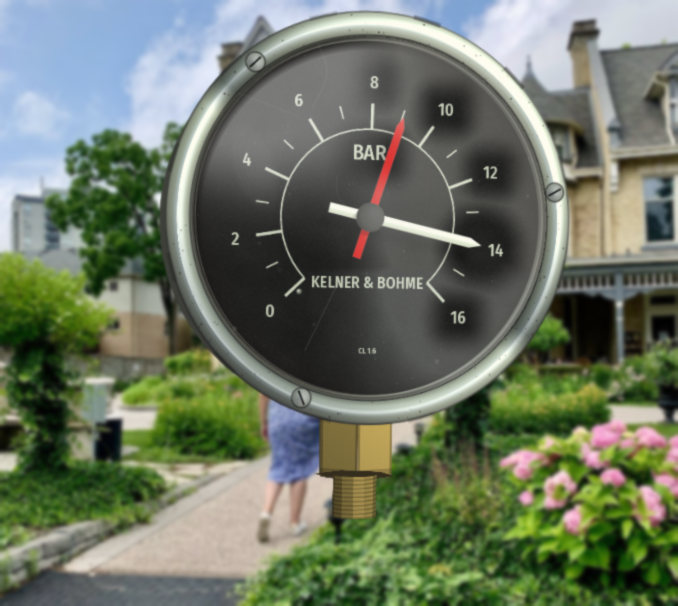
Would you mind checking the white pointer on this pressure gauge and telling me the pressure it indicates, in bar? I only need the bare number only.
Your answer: 14
